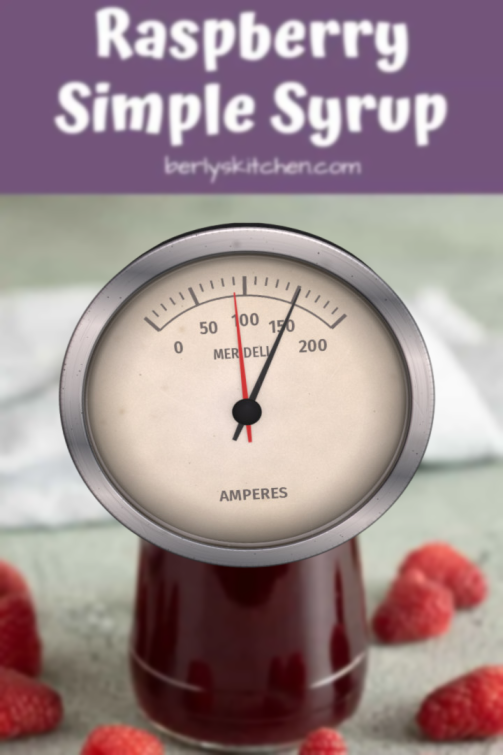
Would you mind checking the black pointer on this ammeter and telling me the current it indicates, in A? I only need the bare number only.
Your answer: 150
